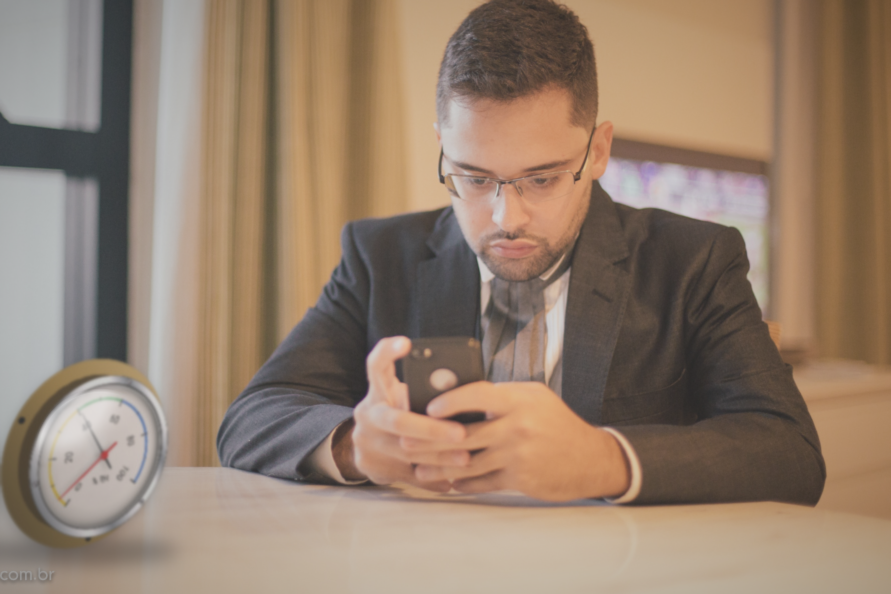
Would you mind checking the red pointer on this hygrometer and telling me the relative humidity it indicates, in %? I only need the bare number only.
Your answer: 5
